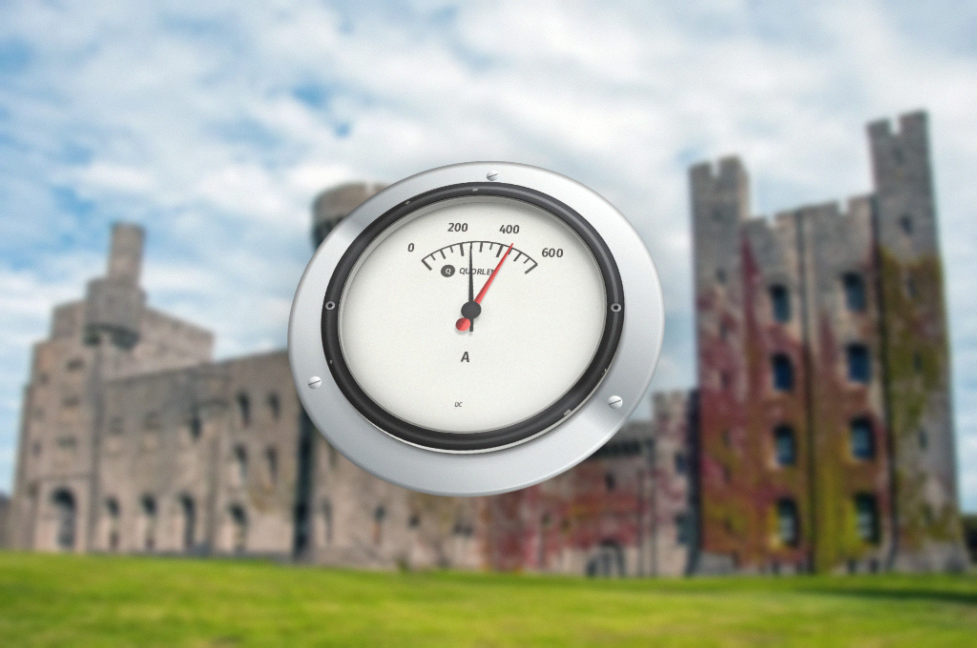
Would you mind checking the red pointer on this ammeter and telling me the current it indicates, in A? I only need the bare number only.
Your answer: 450
